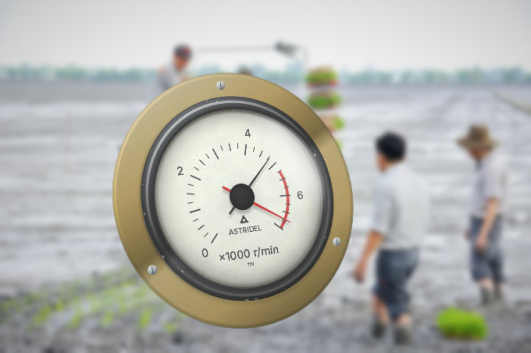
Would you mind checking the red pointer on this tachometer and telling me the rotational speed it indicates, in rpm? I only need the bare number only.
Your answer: 6750
